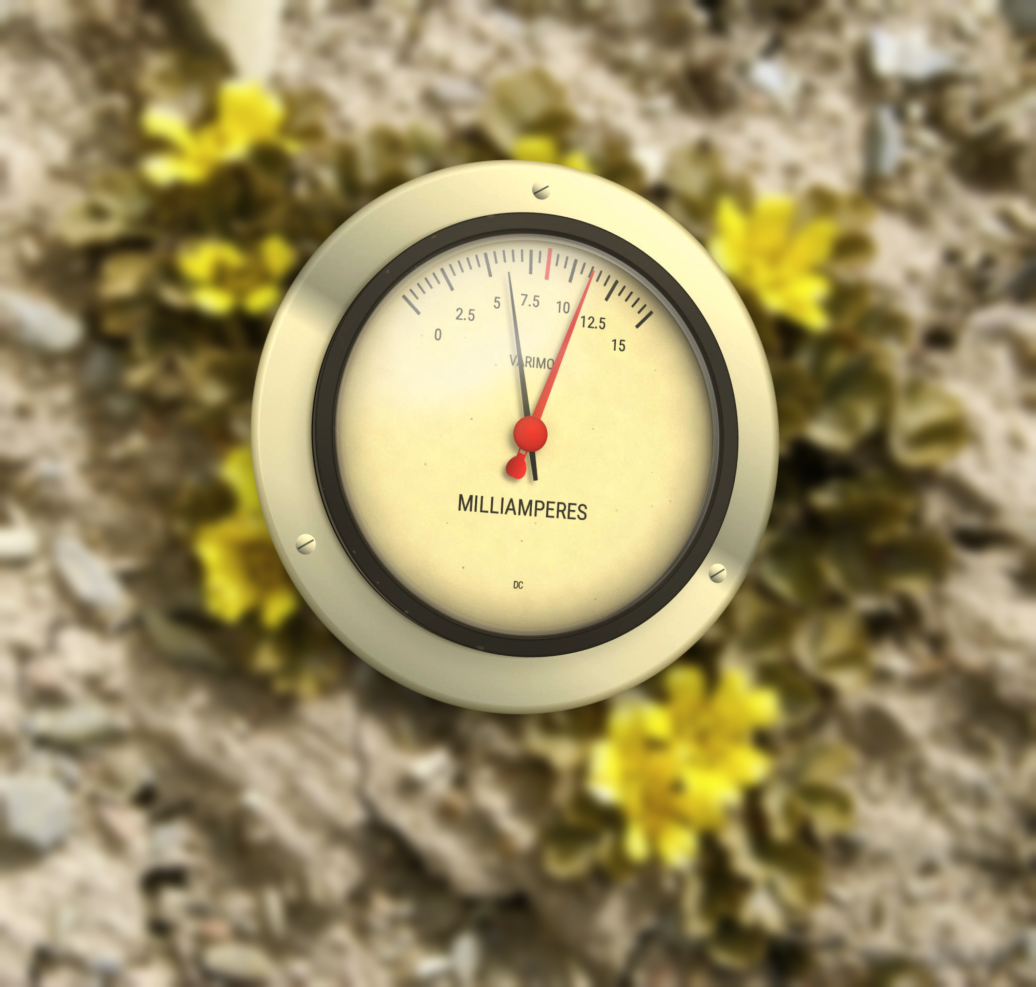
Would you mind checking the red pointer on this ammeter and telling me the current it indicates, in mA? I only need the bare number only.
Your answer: 11
